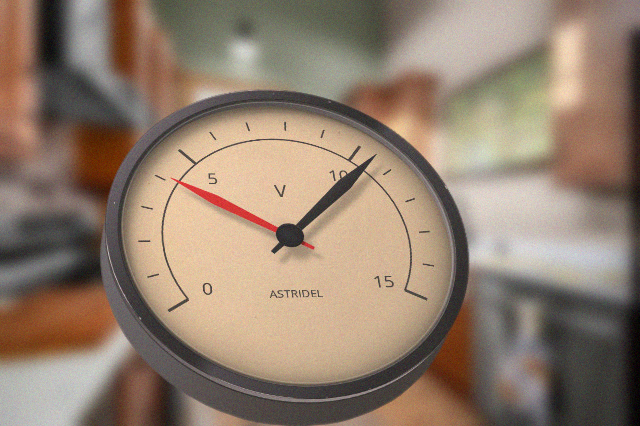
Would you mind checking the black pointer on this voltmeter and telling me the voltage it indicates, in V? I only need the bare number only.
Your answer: 10.5
